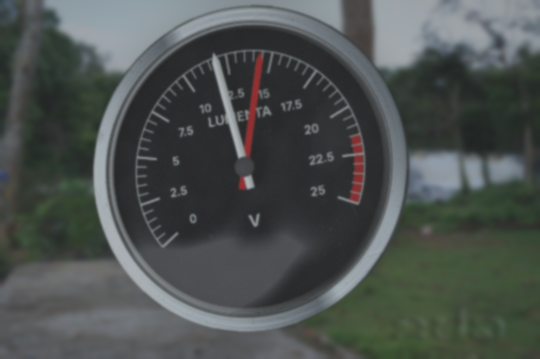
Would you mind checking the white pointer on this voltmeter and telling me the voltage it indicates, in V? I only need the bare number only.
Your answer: 12
